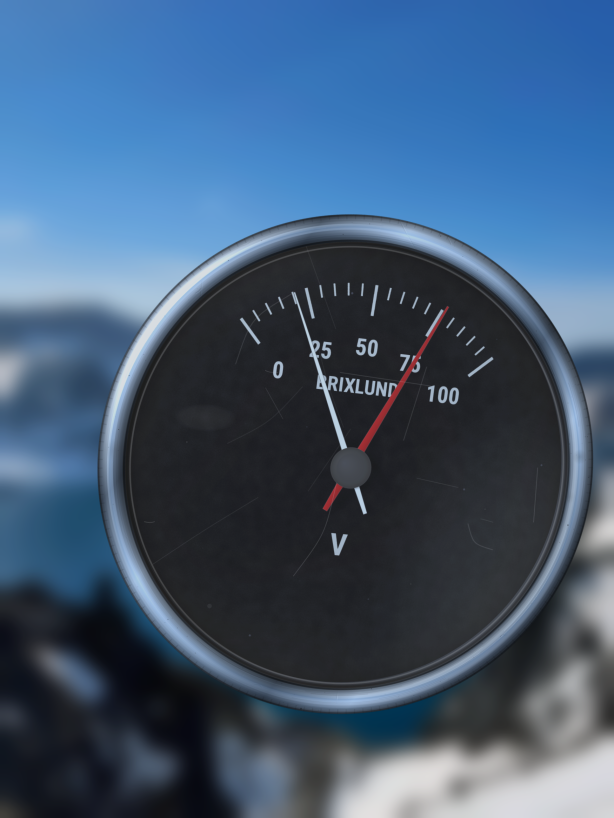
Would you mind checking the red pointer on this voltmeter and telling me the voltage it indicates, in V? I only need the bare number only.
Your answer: 75
